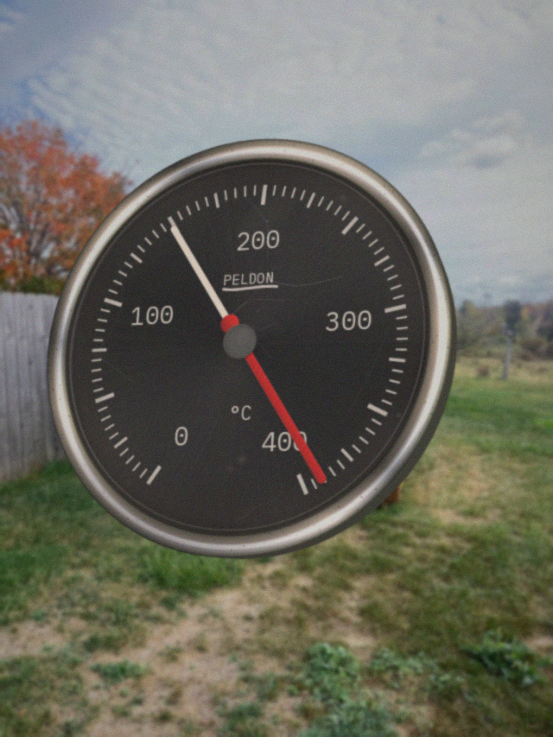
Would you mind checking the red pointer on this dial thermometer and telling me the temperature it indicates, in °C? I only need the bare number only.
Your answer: 390
